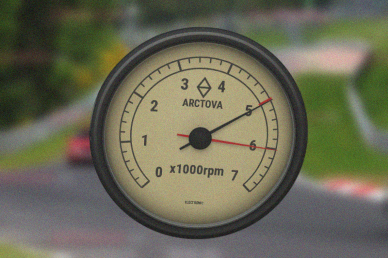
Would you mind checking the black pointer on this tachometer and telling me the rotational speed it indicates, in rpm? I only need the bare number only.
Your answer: 5000
